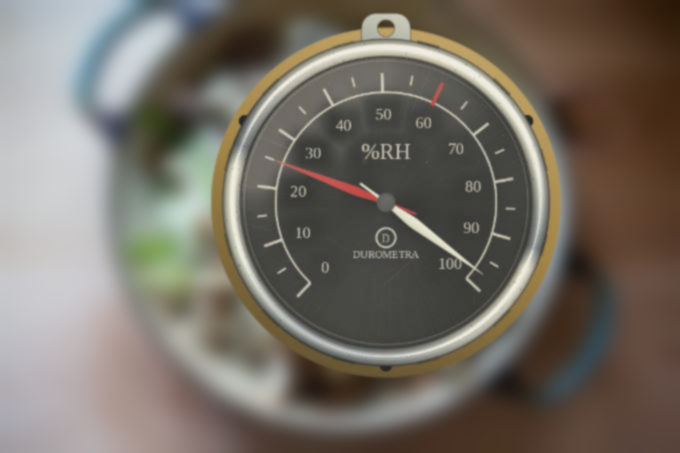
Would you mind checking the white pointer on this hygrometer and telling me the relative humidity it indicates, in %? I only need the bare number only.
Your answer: 97.5
